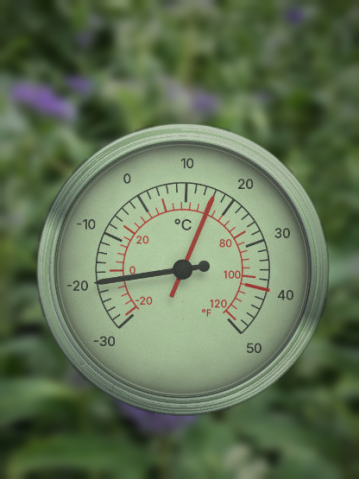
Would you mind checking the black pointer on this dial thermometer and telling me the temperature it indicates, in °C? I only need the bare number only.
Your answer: -20
